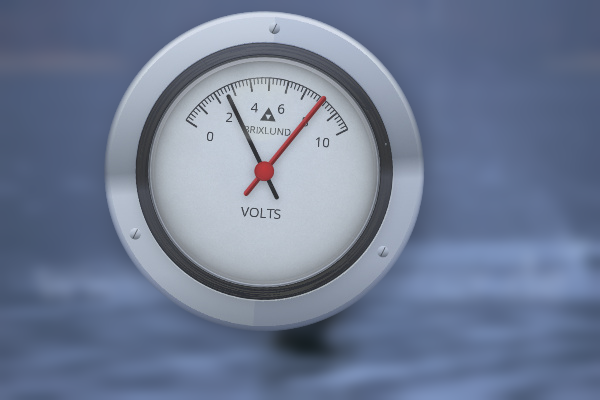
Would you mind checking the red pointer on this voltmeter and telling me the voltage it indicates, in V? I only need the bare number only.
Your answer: 8
